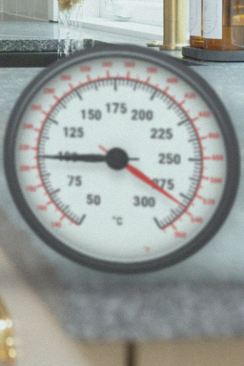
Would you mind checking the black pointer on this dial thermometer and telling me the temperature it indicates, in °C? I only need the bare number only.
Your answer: 100
